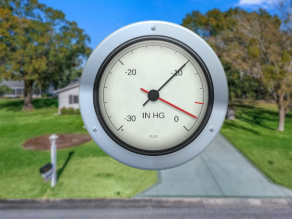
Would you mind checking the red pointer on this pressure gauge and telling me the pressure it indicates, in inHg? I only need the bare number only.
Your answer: -2
